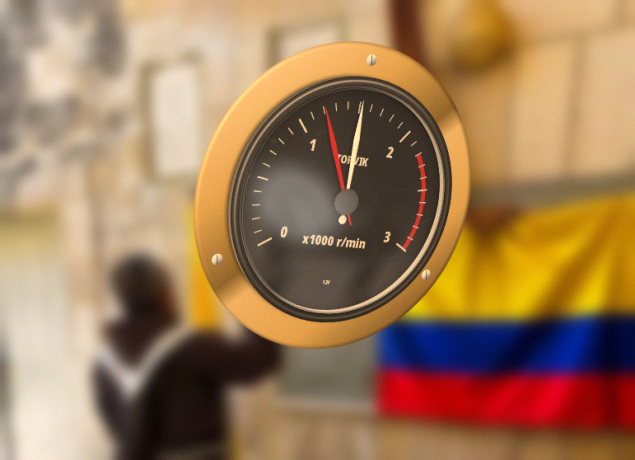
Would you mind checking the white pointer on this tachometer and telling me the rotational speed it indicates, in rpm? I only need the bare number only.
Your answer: 1500
